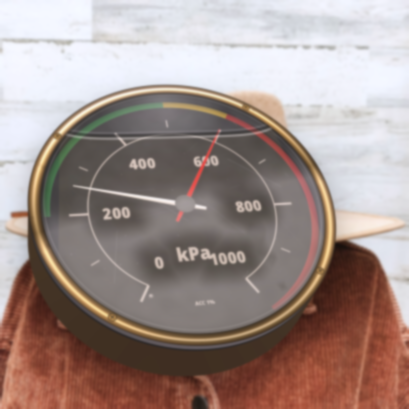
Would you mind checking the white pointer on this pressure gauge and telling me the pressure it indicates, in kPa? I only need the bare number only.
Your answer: 250
